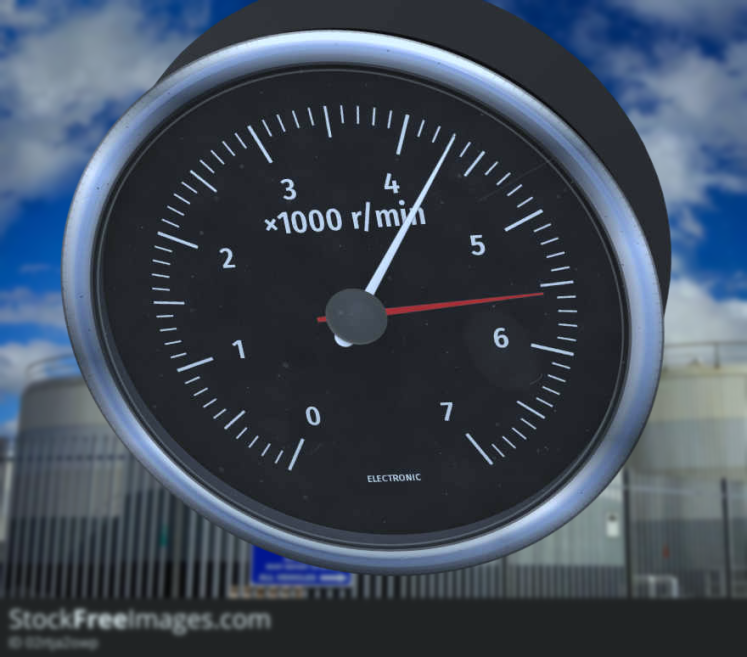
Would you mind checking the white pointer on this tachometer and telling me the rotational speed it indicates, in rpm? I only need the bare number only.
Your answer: 4300
